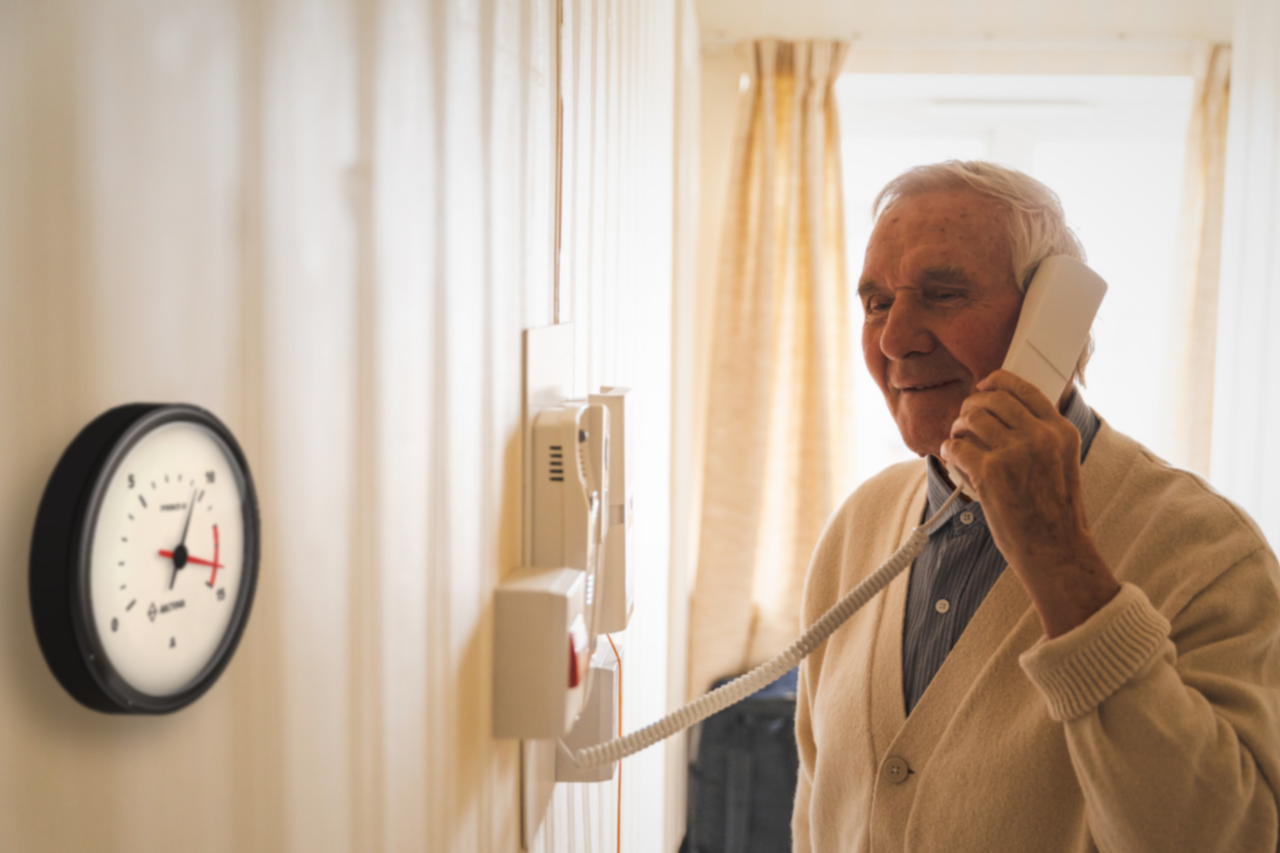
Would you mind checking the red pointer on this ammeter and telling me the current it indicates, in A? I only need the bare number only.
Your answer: 14
